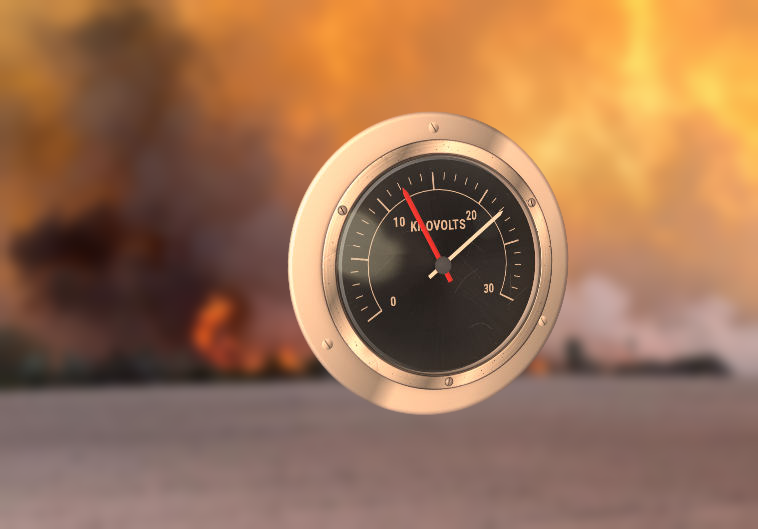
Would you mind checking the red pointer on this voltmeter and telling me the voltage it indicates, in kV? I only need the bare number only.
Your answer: 12
